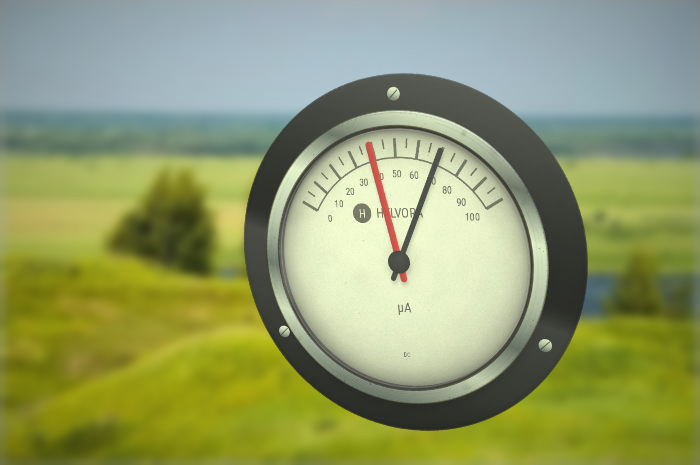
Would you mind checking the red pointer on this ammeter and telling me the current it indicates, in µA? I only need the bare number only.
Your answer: 40
